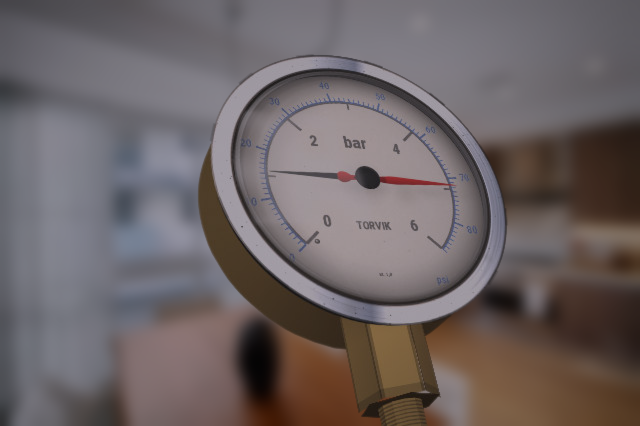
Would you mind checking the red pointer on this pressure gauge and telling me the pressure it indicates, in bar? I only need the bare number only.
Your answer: 5
